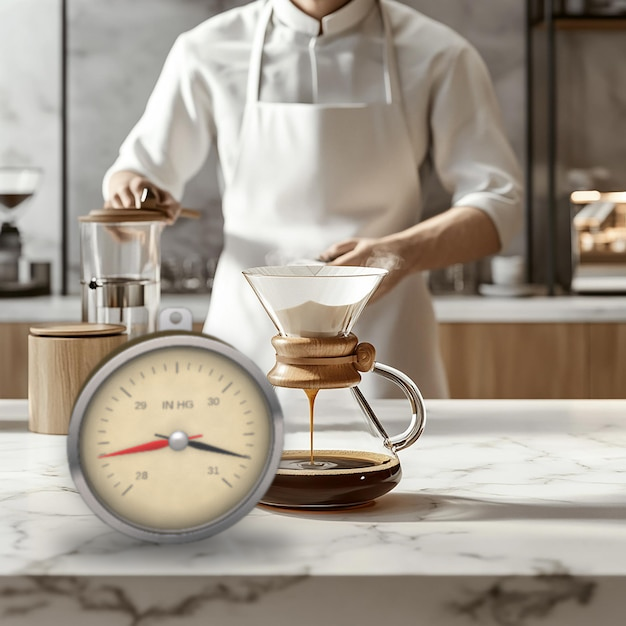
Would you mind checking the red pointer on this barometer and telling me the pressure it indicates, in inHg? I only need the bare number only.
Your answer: 28.4
